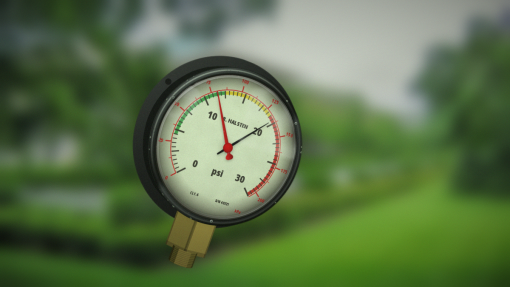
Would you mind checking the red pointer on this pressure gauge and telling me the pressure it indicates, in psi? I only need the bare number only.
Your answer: 11.5
